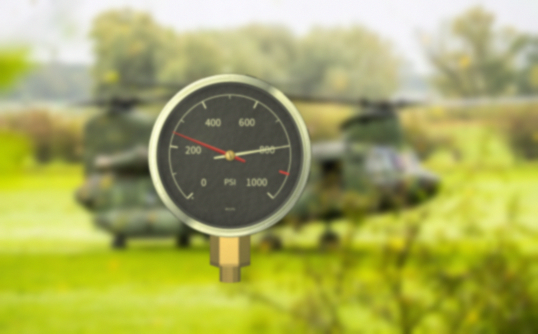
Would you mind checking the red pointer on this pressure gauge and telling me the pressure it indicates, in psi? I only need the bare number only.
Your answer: 250
